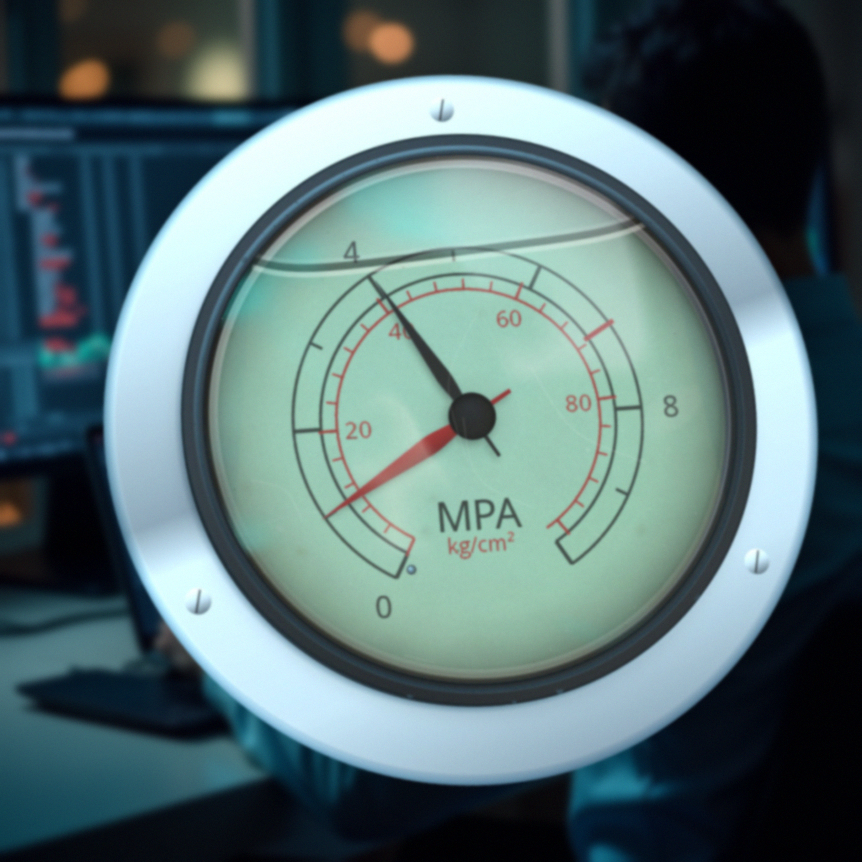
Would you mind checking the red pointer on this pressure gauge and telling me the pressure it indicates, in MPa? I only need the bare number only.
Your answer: 1
